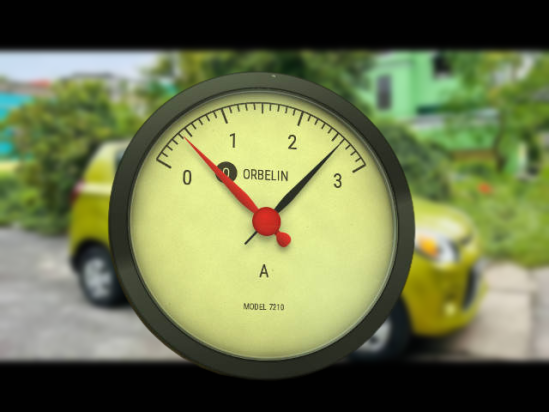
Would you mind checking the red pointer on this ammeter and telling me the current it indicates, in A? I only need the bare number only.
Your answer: 0.4
